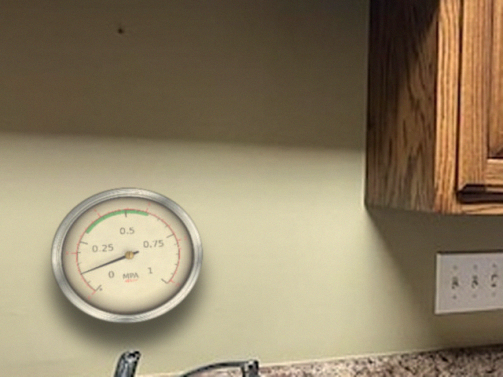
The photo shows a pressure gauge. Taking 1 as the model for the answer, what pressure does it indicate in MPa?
0.1
